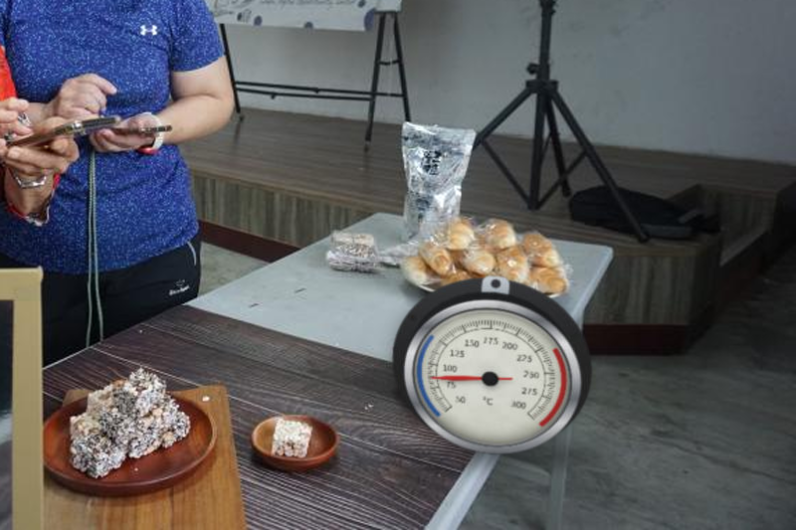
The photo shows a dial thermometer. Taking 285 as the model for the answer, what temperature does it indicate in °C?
87.5
